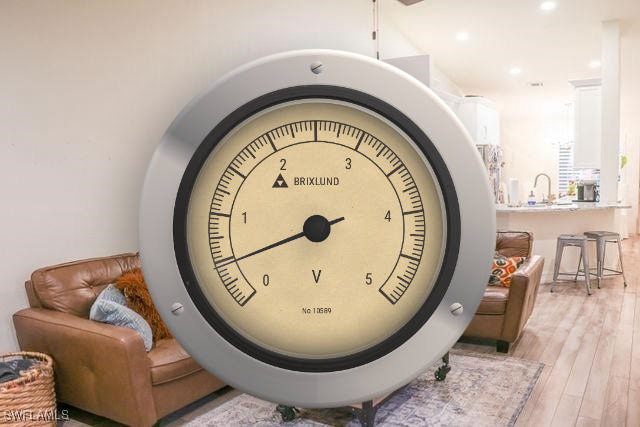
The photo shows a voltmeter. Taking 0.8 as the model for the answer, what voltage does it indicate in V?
0.45
